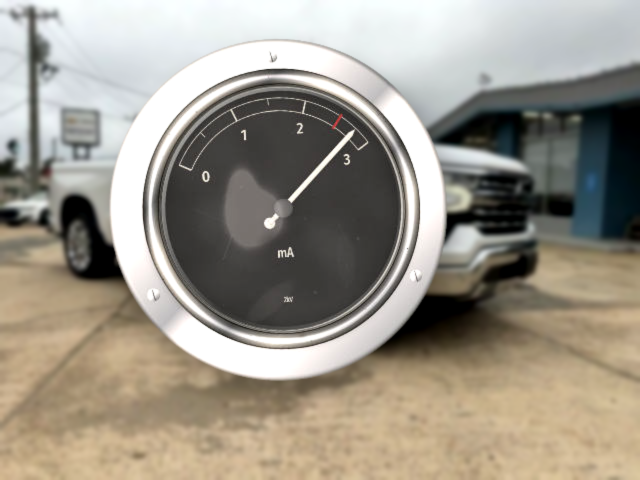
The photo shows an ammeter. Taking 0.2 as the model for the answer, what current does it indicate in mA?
2.75
